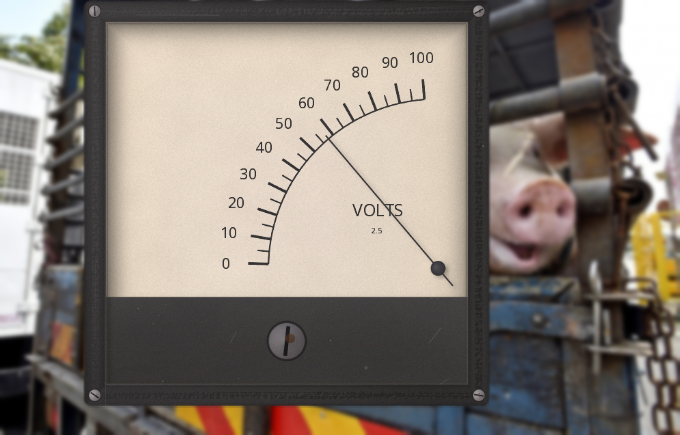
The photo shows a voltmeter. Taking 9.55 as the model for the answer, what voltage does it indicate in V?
57.5
